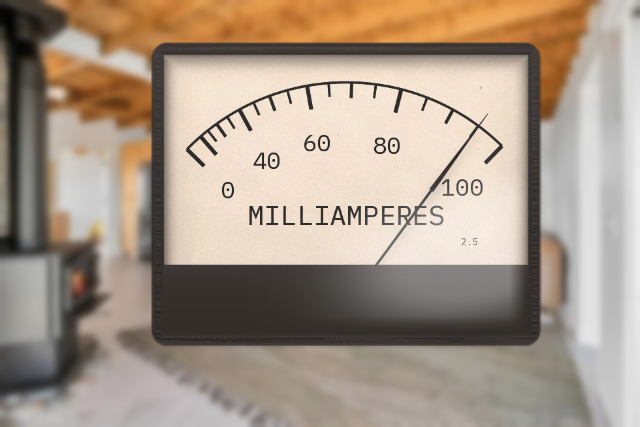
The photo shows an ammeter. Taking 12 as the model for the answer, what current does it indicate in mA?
95
